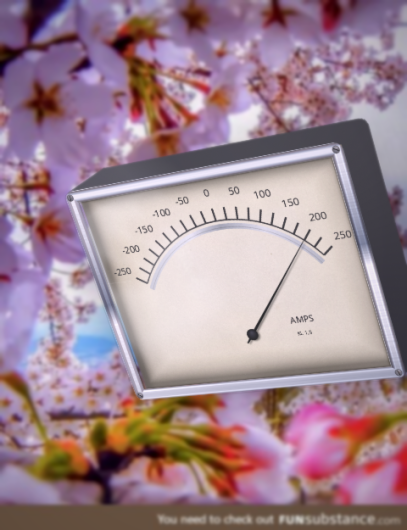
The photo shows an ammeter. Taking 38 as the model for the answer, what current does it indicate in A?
200
